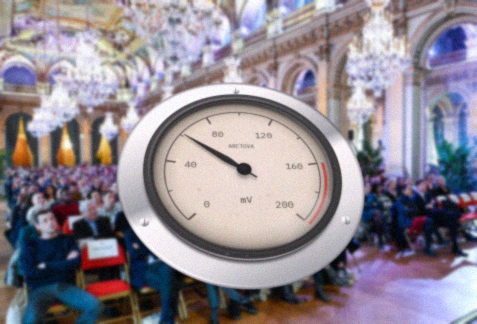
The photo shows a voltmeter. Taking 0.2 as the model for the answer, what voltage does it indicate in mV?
60
